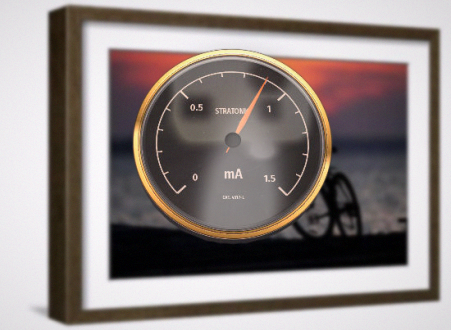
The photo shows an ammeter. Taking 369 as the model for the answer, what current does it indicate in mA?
0.9
